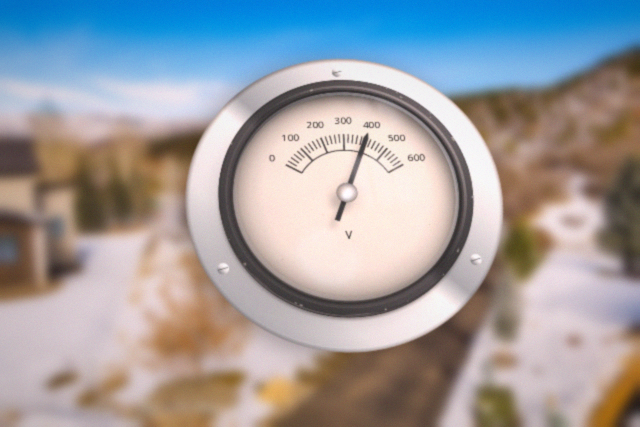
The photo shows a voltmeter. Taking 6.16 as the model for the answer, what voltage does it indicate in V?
400
